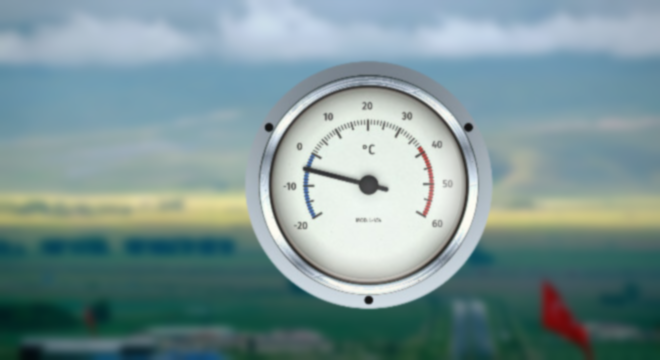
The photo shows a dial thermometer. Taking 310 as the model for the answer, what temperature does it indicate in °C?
-5
